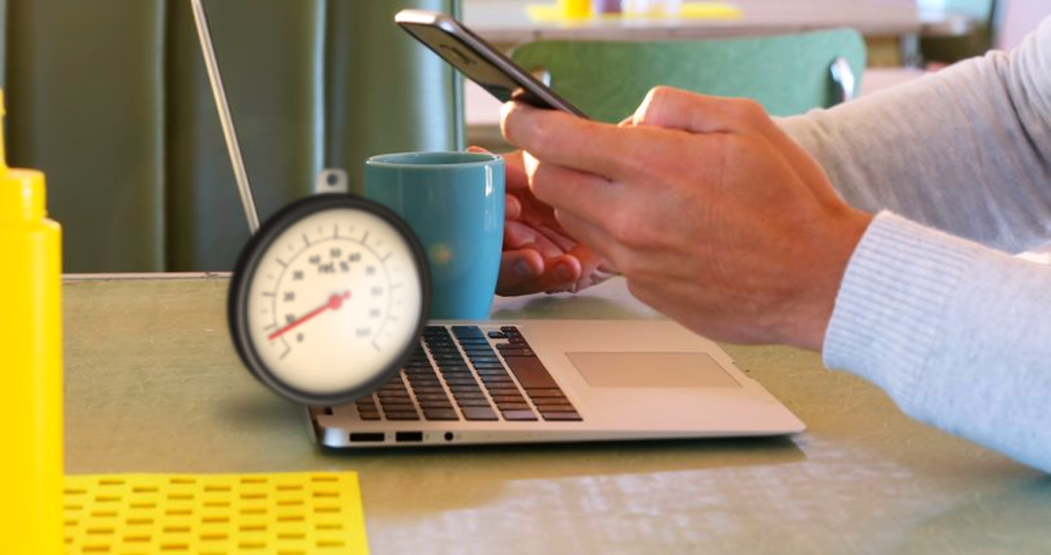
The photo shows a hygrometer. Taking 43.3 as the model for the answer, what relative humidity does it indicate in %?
7.5
